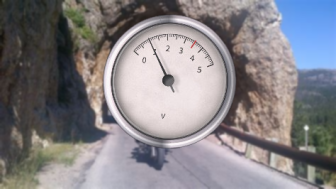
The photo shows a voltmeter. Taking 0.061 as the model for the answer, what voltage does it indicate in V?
1
